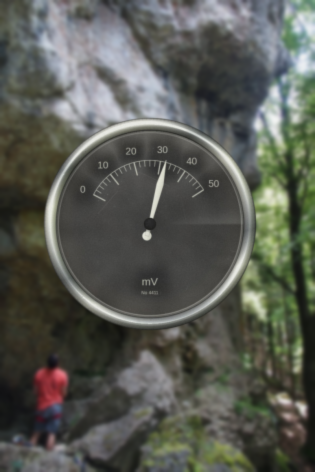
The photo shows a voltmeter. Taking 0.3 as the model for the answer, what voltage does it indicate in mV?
32
